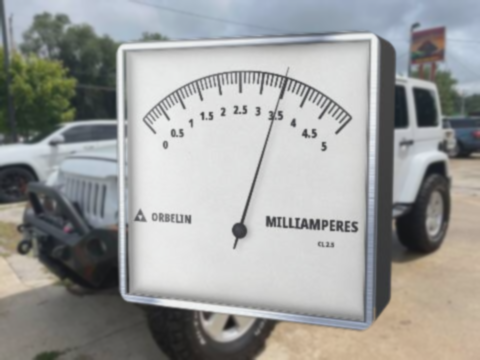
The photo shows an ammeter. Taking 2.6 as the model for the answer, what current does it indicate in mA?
3.5
